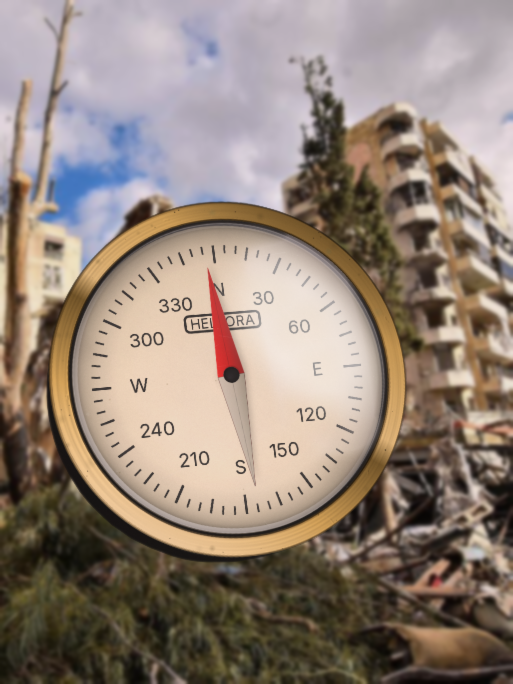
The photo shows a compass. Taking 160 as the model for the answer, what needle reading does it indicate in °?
355
